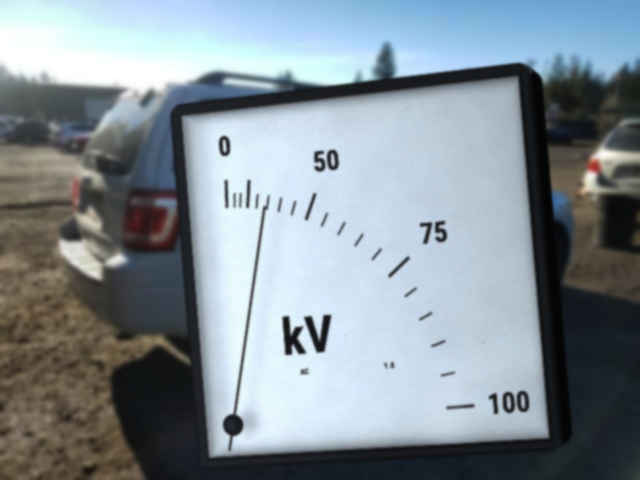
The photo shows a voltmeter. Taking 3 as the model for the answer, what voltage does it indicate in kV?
35
